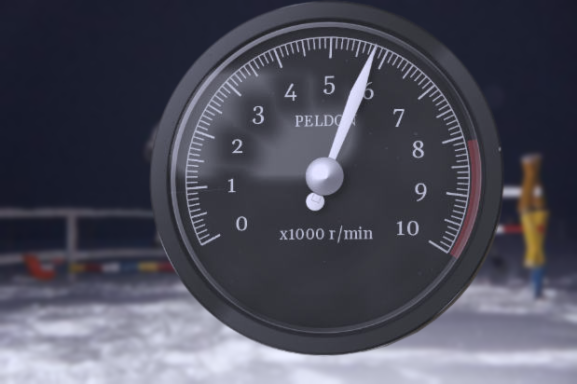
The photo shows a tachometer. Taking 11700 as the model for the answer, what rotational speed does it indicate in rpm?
5800
